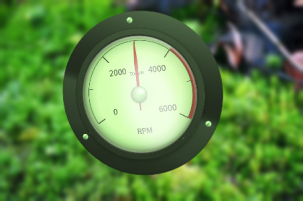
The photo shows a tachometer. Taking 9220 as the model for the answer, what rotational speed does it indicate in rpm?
3000
